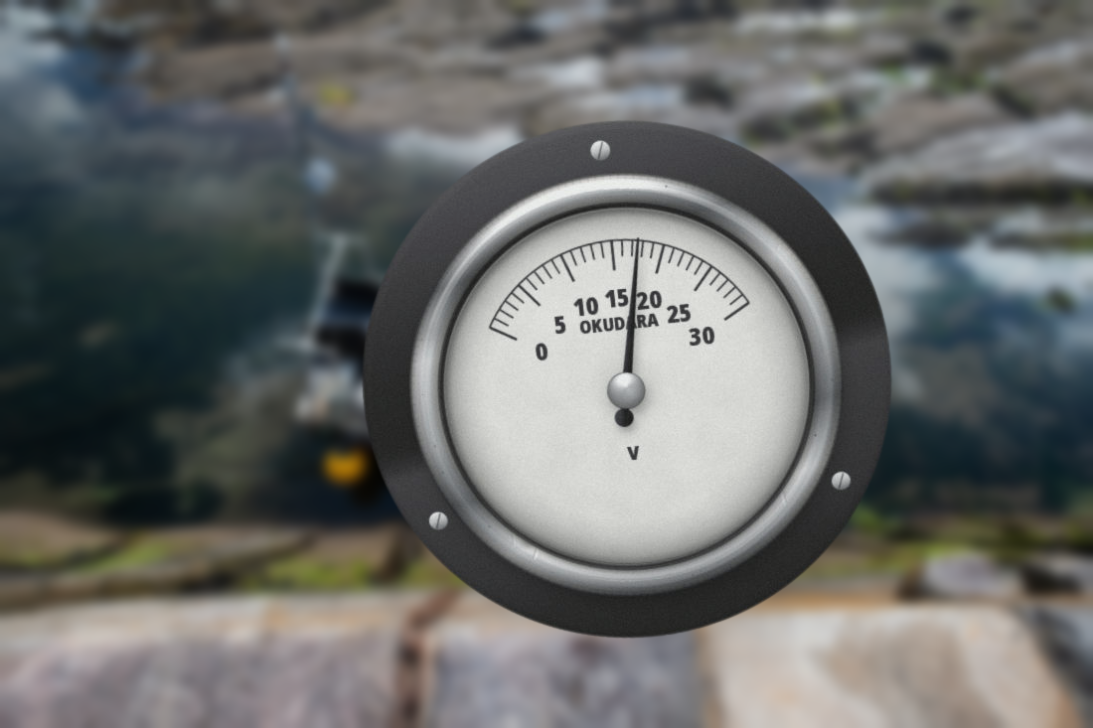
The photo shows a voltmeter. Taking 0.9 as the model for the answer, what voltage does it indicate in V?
17.5
